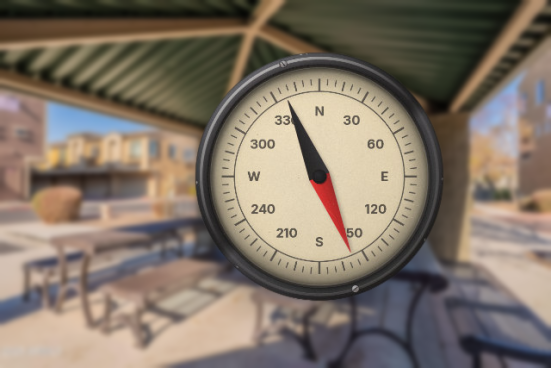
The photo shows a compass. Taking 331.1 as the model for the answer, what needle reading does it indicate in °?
157.5
